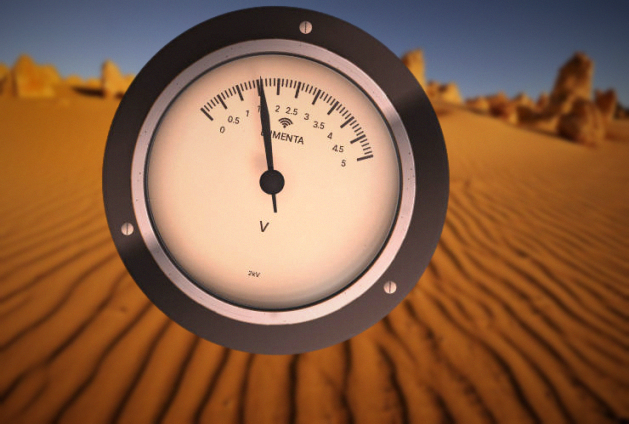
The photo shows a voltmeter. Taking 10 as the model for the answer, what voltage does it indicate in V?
1.6
